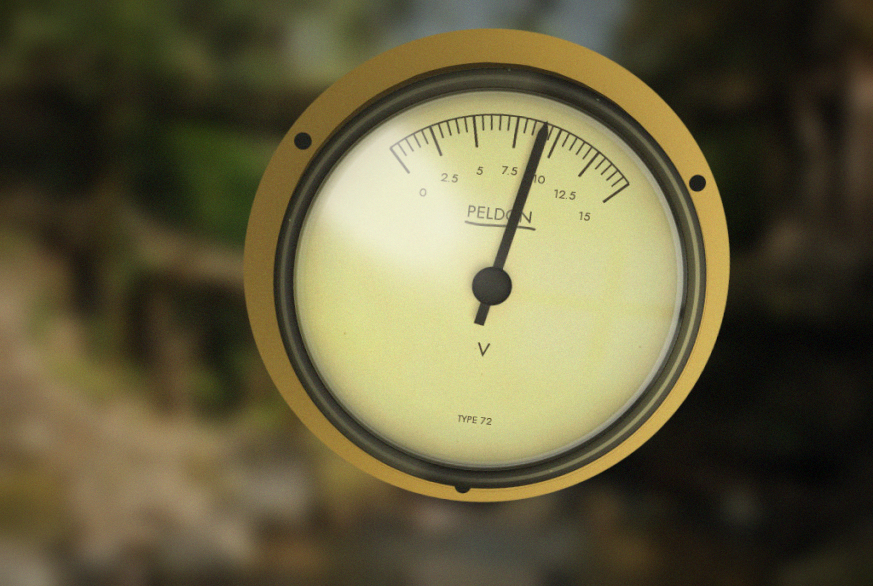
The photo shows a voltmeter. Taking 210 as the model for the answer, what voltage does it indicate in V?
9
